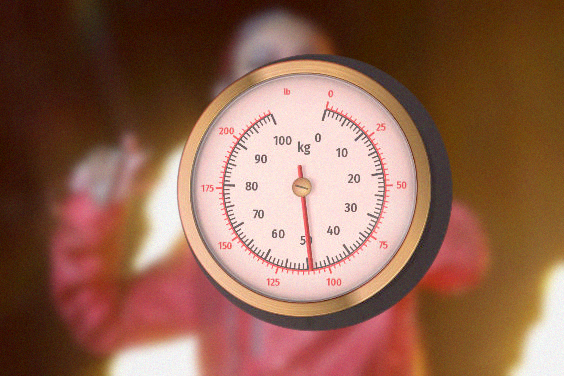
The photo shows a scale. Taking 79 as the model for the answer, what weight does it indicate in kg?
49
